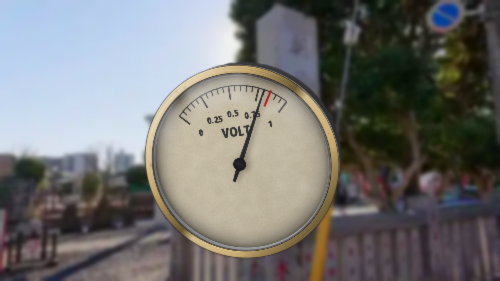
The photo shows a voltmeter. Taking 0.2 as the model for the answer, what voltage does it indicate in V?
0.8
